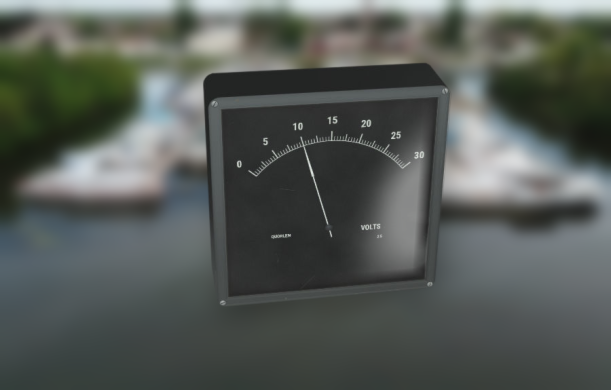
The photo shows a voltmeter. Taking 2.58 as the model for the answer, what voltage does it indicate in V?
10
